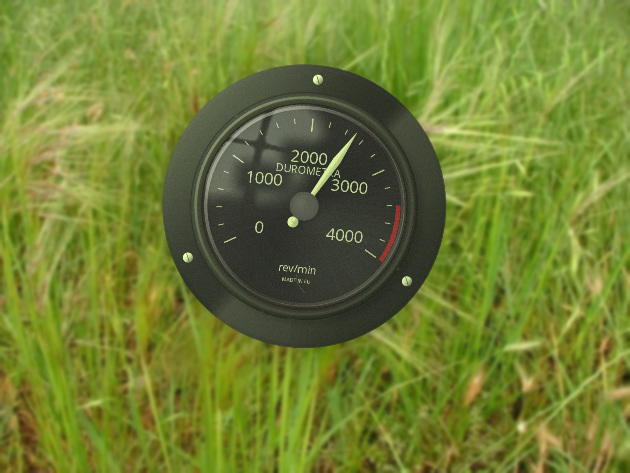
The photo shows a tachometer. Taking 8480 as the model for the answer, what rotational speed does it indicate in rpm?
2500
